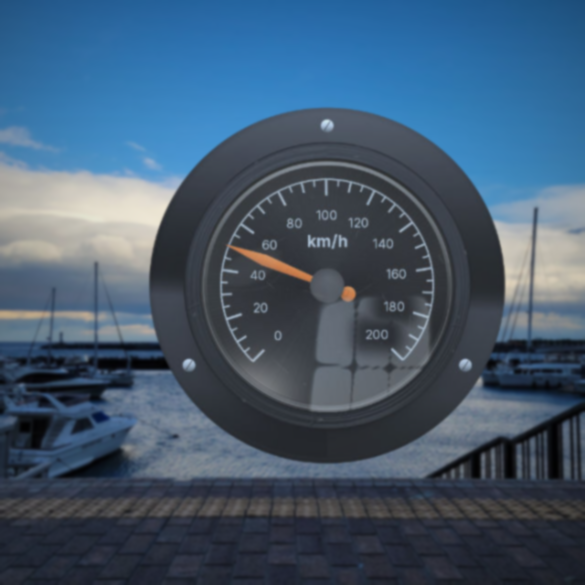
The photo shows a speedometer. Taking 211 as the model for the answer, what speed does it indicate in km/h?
50
